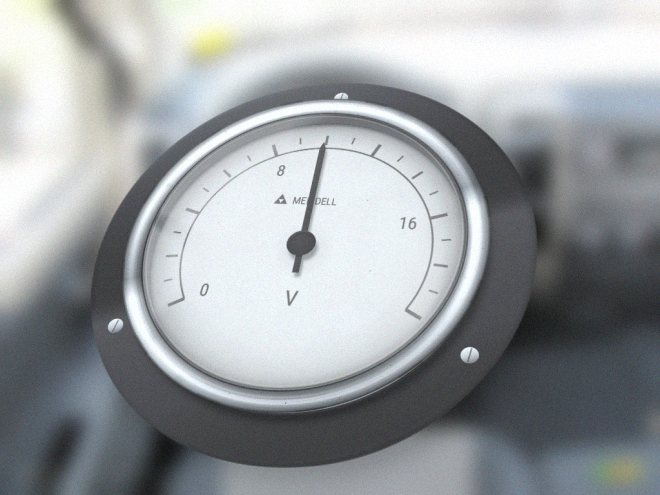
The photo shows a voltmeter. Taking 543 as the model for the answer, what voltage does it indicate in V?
10
